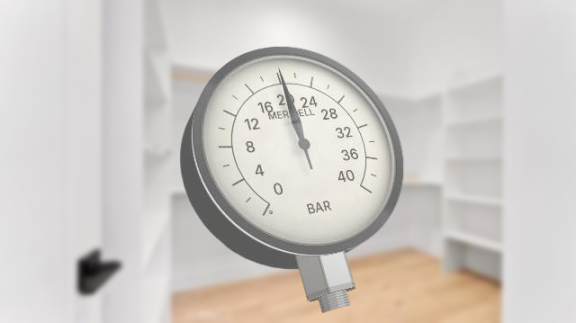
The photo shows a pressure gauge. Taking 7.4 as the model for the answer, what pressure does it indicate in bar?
20
